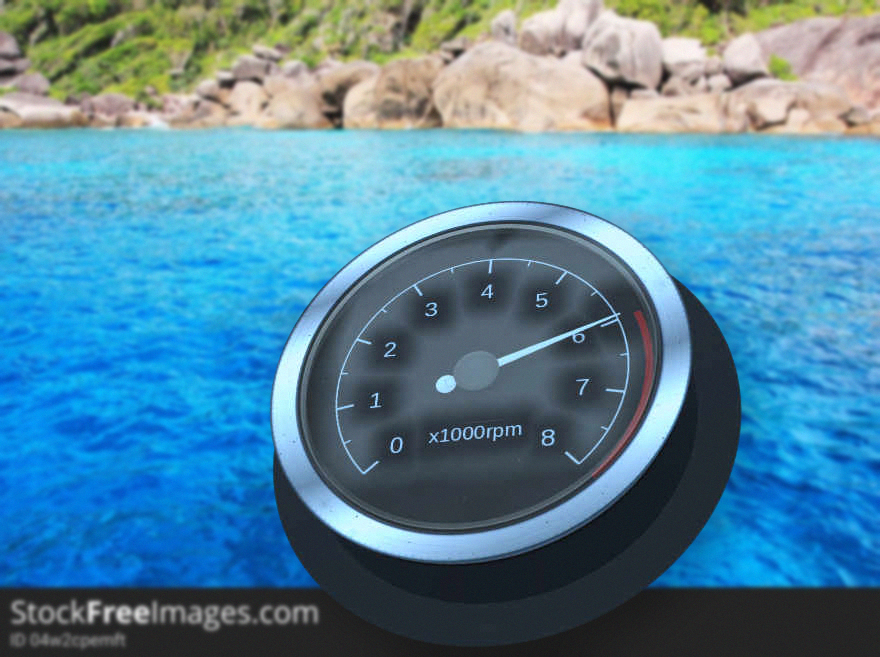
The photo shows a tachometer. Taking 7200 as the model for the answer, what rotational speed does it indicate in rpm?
6000
